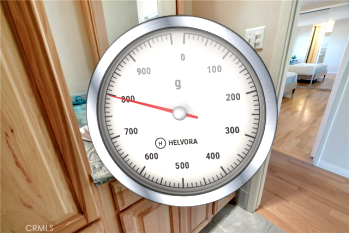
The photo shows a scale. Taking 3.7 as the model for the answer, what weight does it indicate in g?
800
